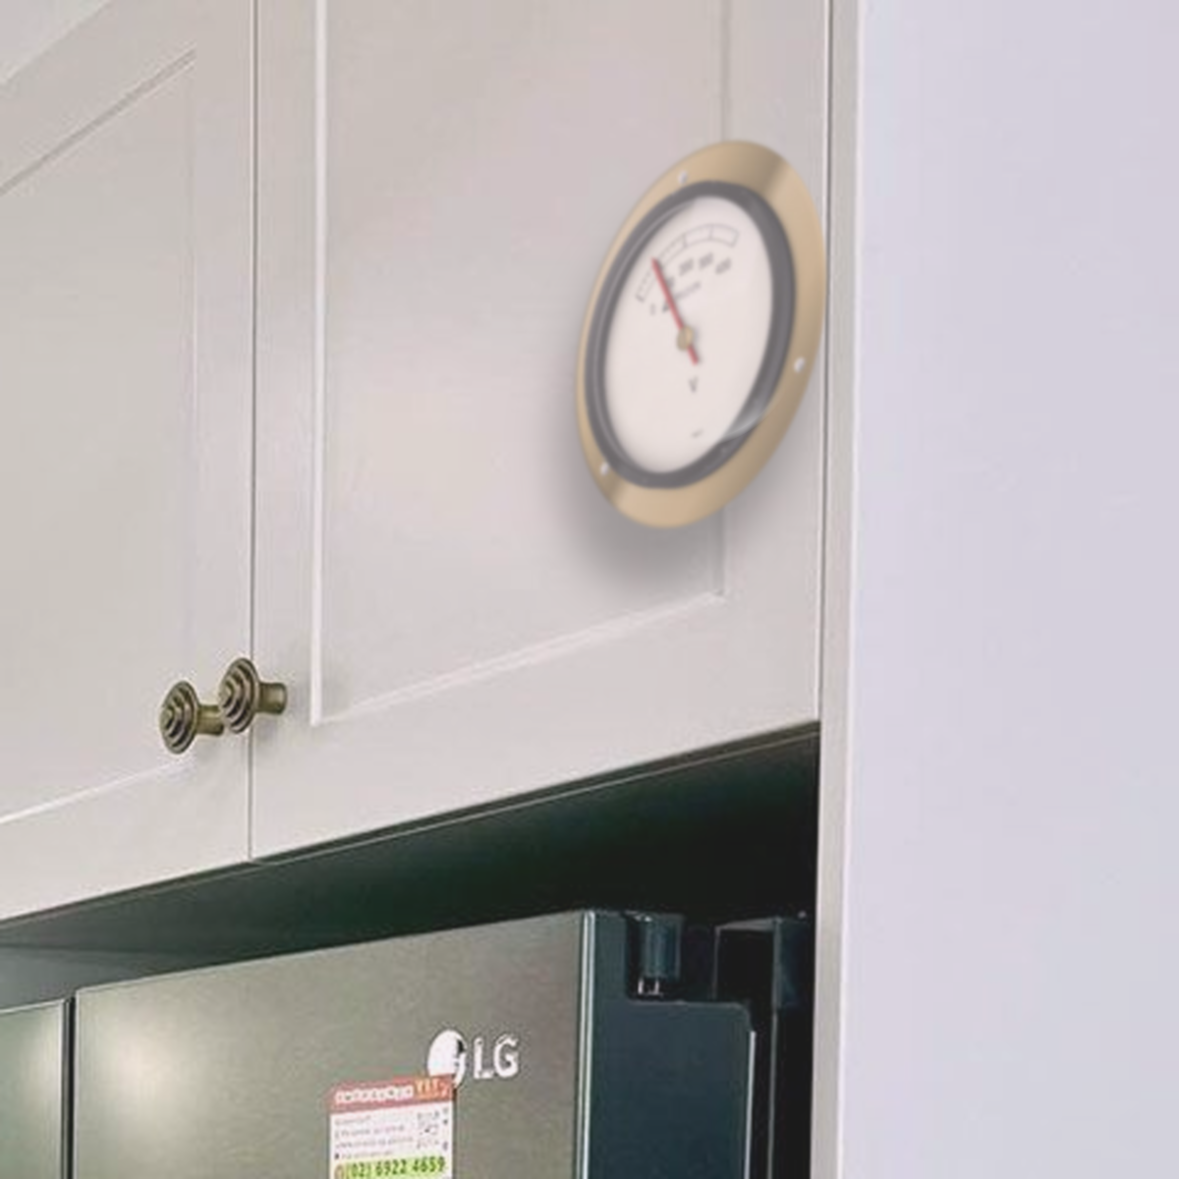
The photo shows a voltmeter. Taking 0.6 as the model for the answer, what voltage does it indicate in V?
100
